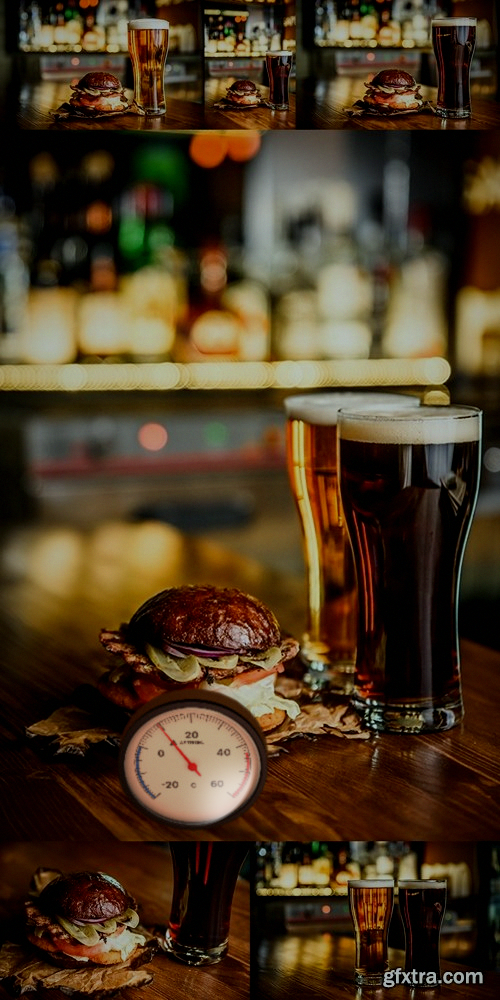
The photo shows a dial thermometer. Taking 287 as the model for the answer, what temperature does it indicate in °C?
10
